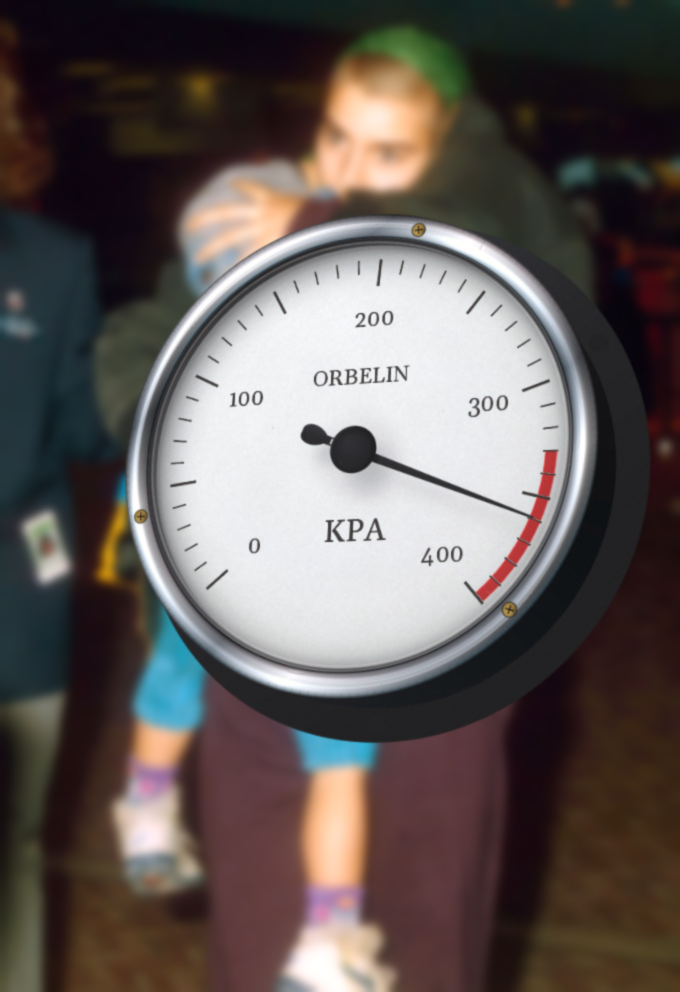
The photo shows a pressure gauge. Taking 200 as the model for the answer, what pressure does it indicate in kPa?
360
